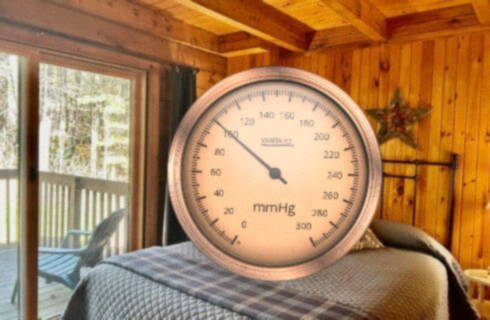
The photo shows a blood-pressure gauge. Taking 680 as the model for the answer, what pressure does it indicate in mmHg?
100
